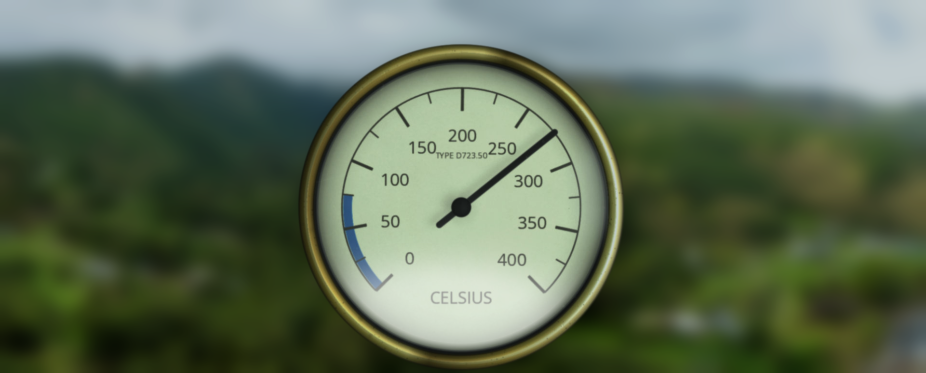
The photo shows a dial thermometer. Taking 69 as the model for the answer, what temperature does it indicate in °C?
275
